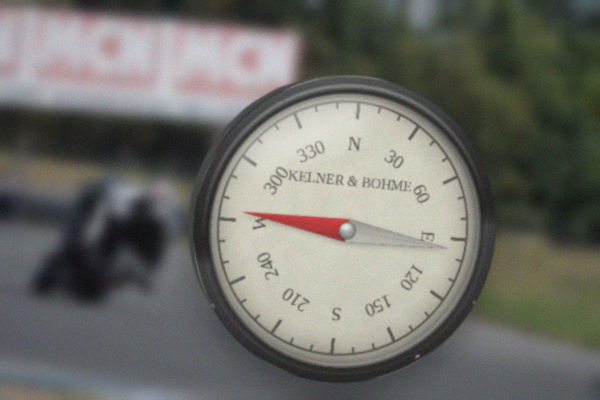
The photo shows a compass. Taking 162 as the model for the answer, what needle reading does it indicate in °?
275
